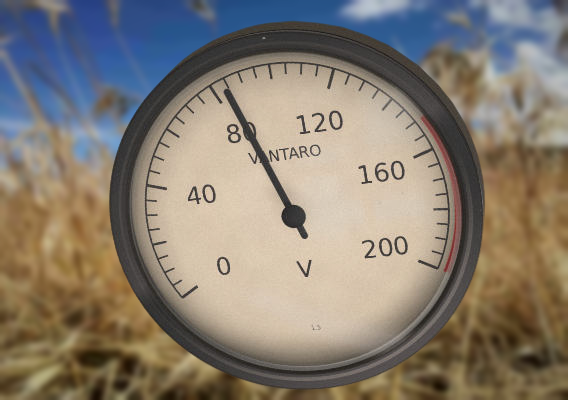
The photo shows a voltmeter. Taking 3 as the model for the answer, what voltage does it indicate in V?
85
